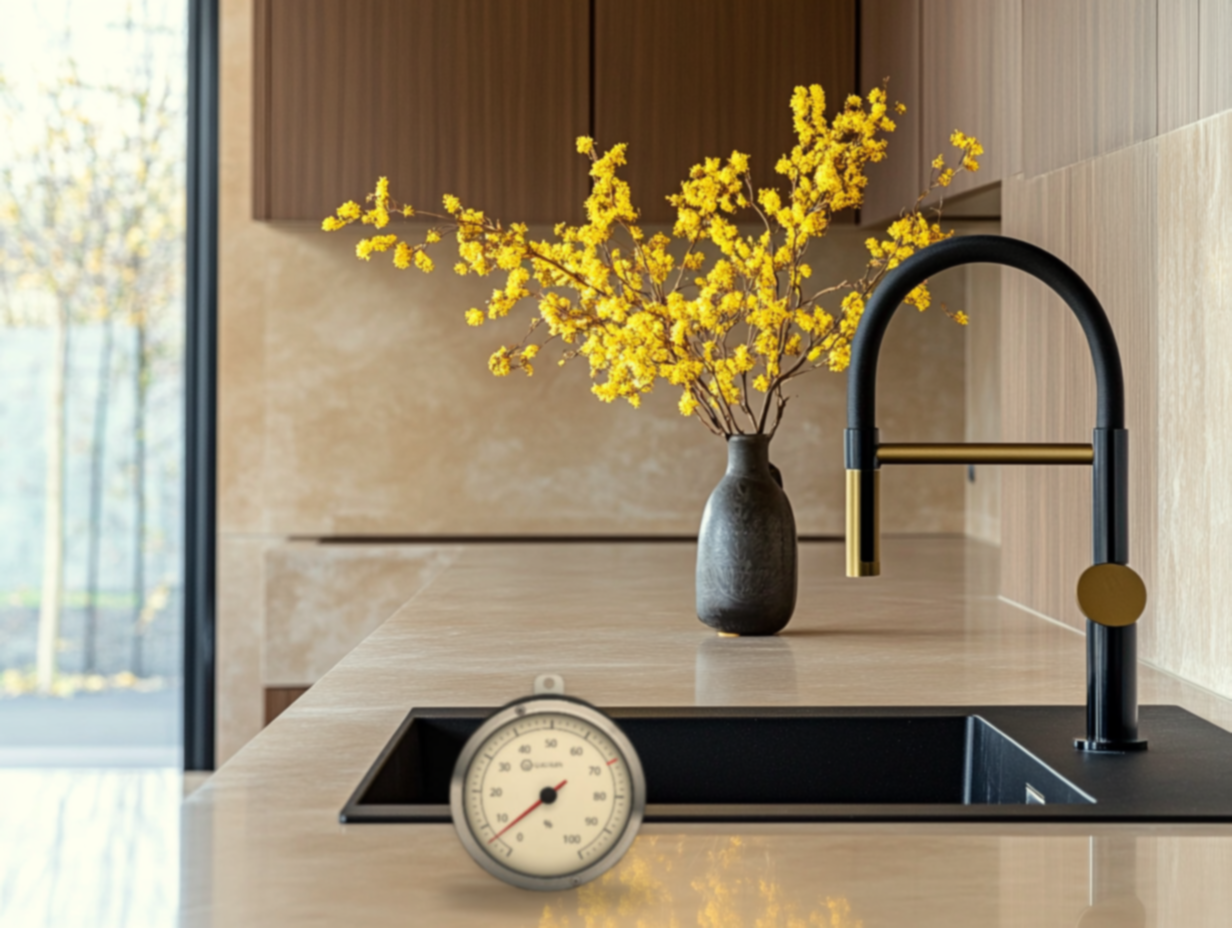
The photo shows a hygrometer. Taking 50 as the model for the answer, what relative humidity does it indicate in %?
6
